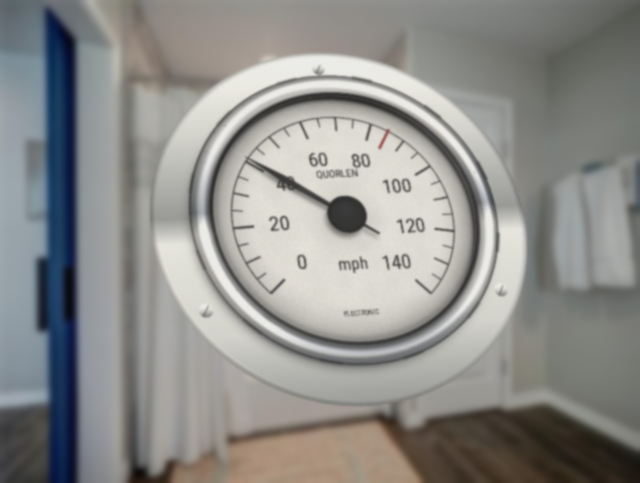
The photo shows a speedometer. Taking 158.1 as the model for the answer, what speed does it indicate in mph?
40
